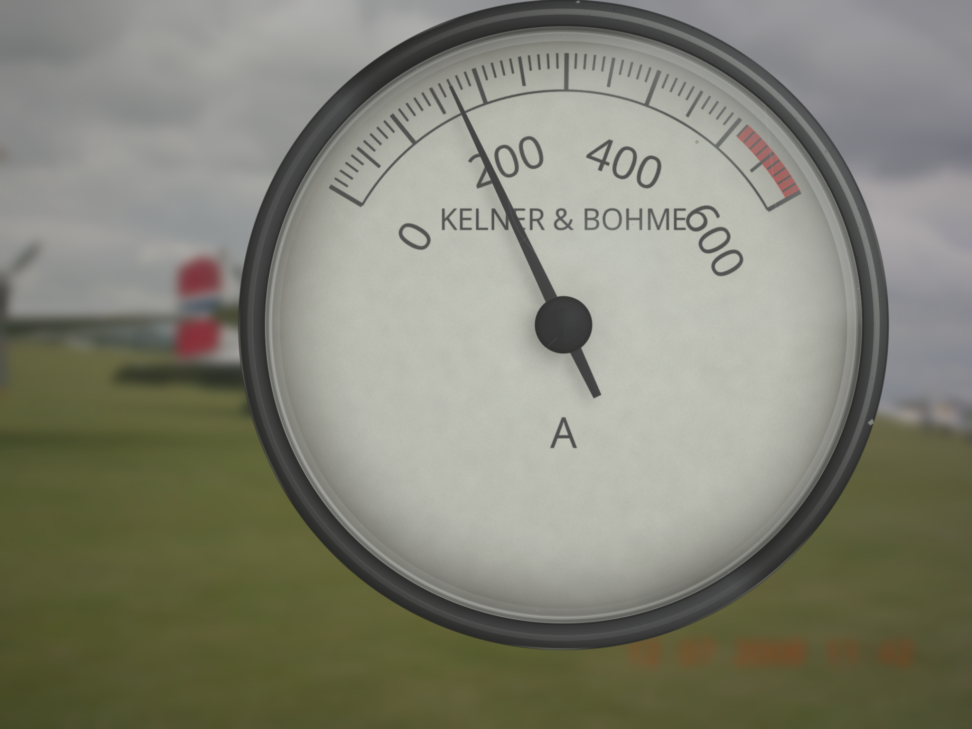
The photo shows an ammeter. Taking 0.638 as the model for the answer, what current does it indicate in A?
170
